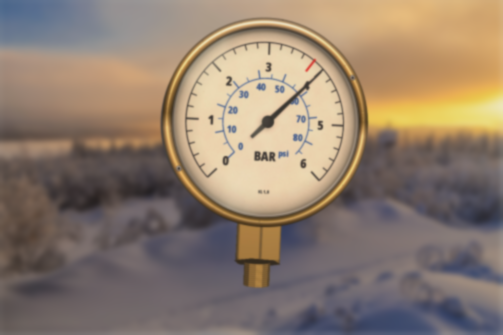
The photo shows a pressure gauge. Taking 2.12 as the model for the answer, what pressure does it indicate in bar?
4
